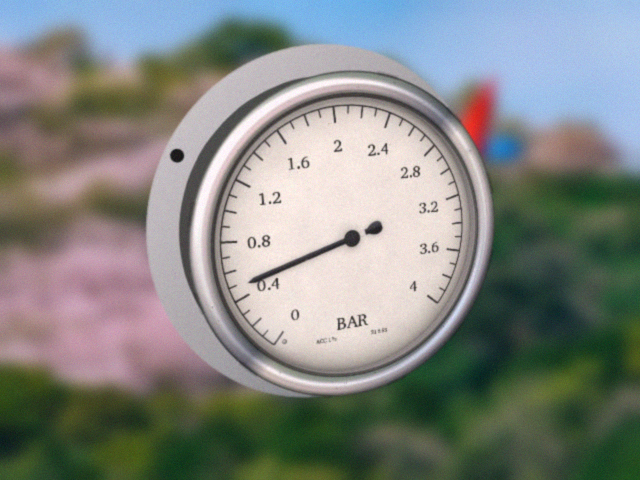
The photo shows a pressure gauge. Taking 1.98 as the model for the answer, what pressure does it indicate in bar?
0.5
